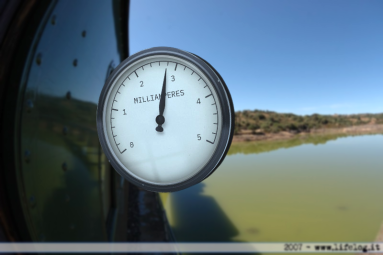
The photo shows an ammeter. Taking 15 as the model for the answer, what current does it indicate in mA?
2.8
